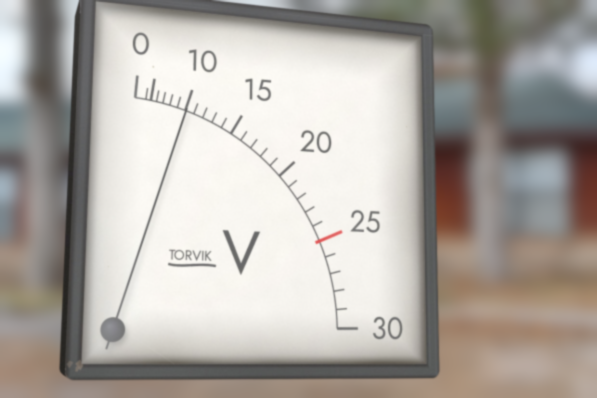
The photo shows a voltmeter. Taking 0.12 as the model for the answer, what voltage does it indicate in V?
10
